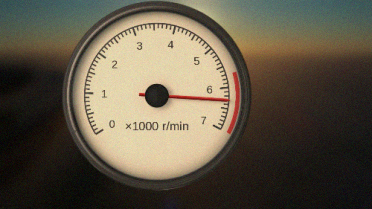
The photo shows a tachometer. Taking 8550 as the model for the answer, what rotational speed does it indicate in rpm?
6300
